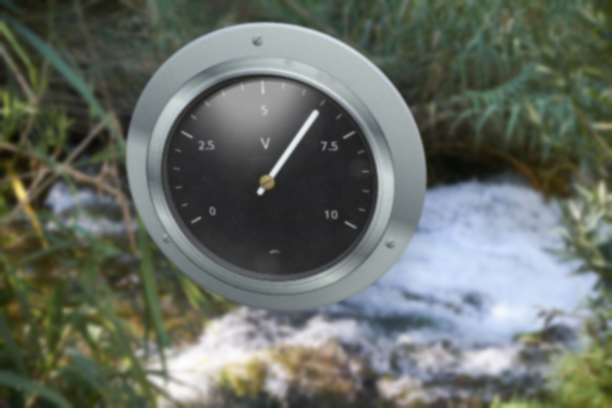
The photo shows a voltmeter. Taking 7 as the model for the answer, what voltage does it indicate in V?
6.5
